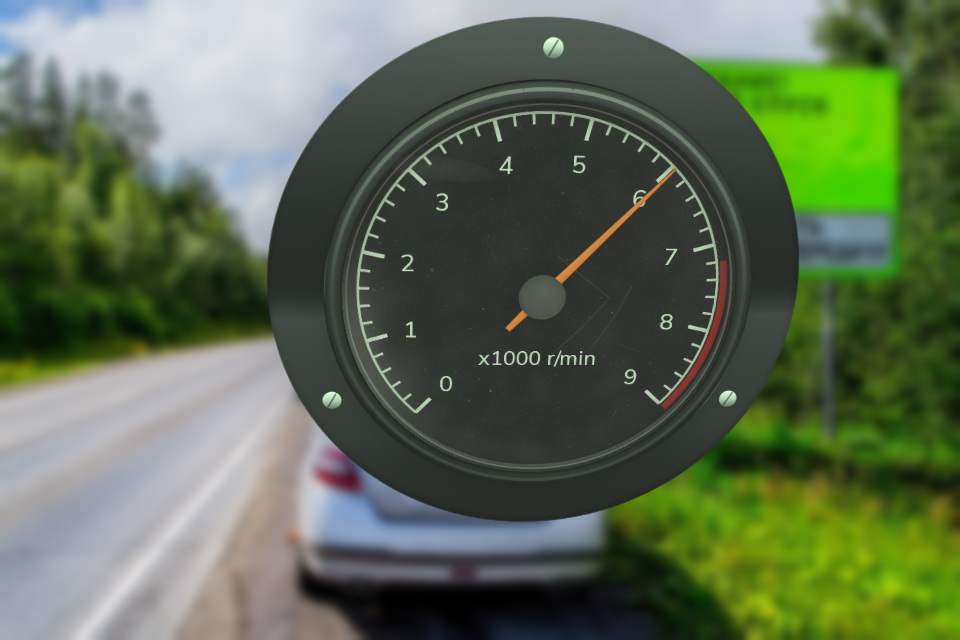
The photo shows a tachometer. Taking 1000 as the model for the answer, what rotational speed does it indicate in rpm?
6000
